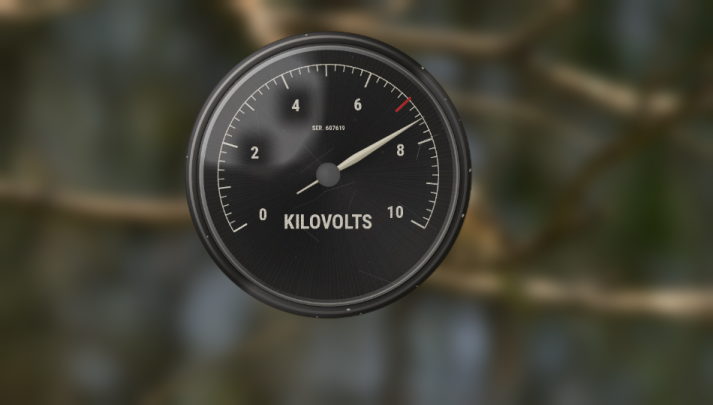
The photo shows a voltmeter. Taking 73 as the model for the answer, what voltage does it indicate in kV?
7.5
